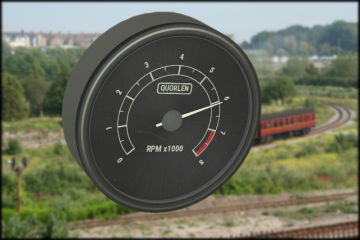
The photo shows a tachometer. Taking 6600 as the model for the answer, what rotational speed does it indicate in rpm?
6000
